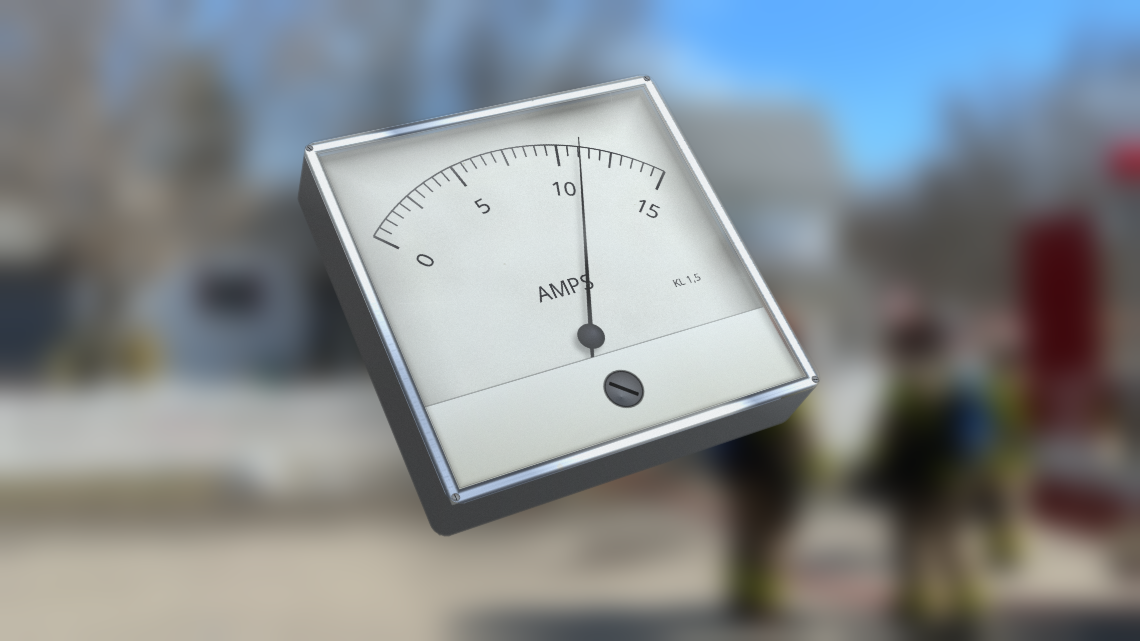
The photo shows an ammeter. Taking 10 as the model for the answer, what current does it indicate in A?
11
